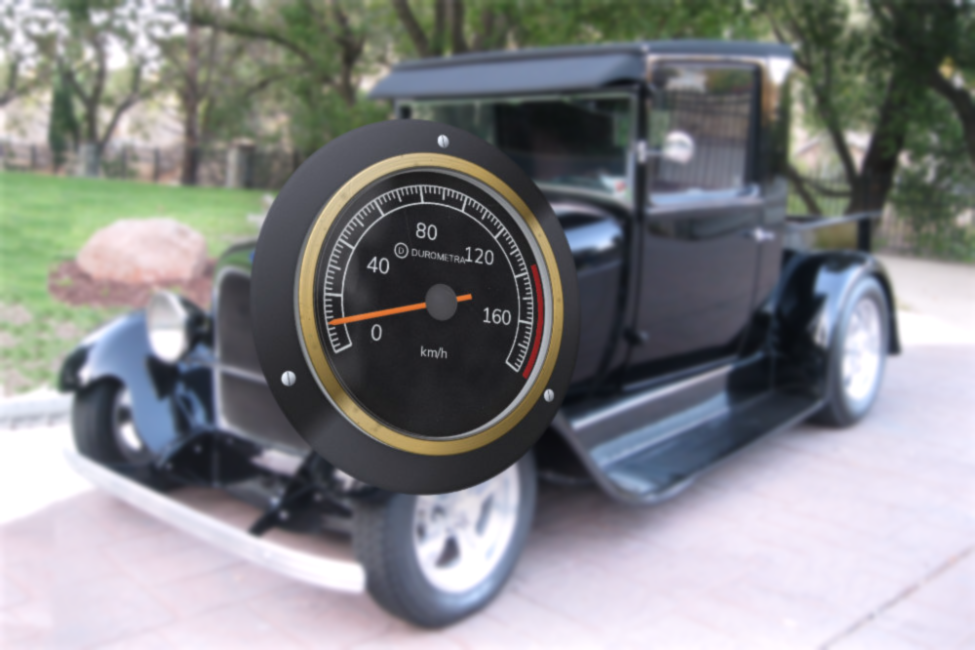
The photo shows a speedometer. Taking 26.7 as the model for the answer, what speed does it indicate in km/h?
10
